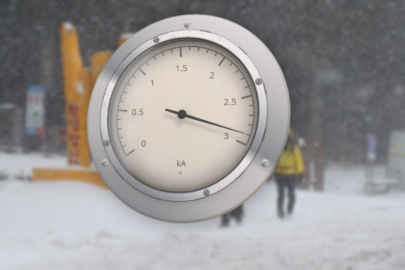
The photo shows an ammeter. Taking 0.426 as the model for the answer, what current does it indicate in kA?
2.9
